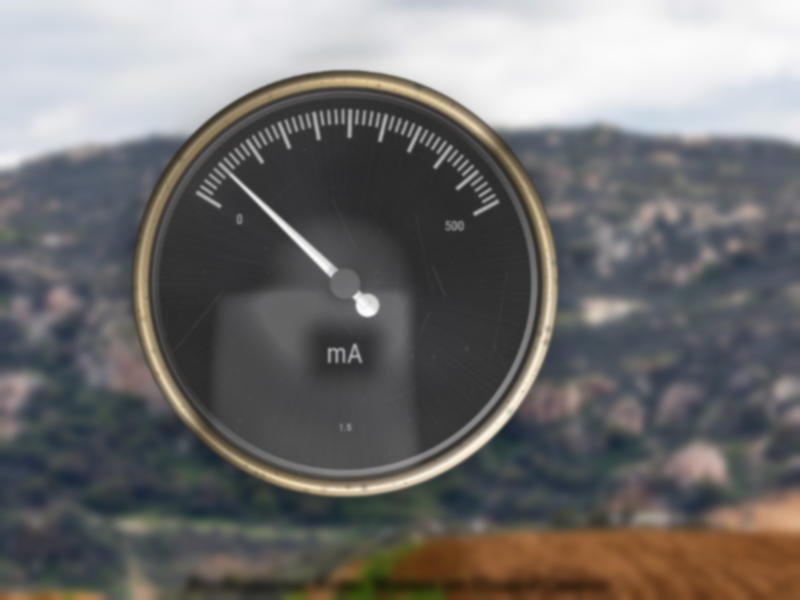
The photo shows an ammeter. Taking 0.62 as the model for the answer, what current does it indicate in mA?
50
